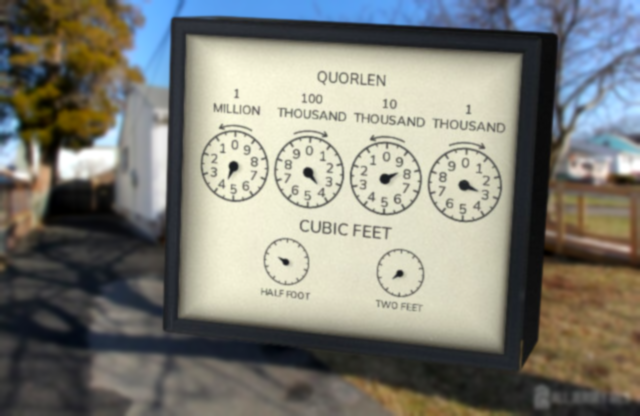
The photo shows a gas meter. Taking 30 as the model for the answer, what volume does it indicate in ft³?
438300
